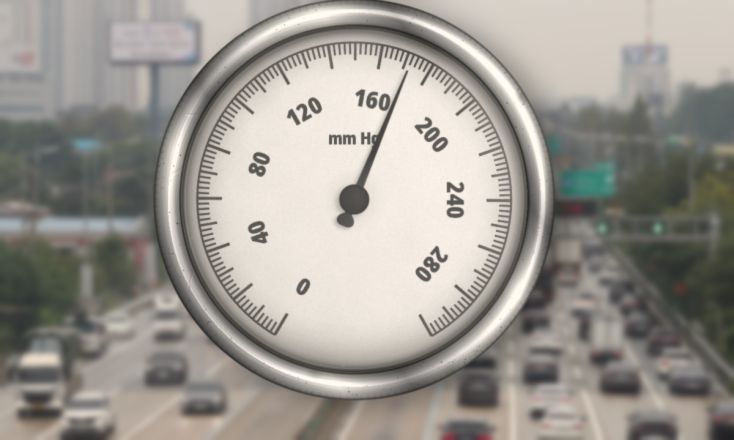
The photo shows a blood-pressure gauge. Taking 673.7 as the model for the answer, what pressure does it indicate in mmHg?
172
